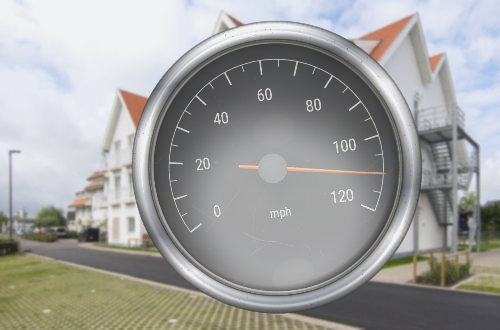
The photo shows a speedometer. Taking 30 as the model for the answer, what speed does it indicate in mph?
110
